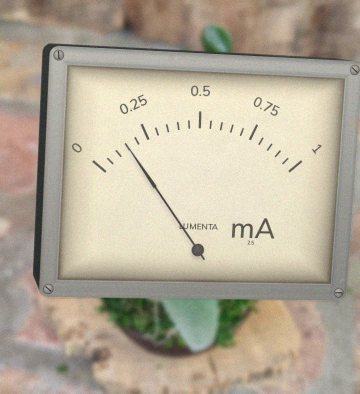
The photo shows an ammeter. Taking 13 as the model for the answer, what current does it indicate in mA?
0.15
